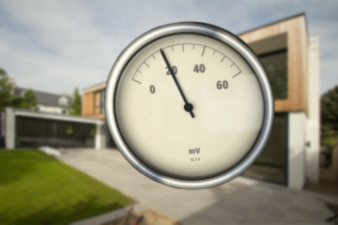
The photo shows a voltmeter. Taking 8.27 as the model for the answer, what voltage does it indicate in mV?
20
